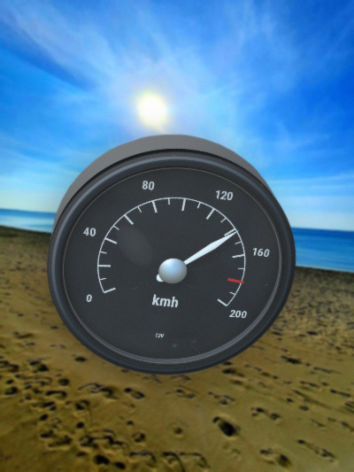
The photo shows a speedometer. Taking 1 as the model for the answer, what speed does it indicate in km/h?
140
